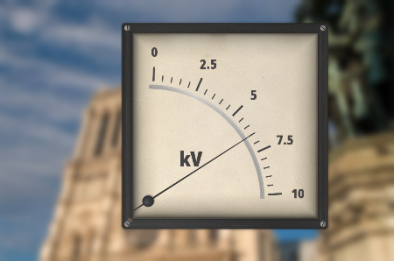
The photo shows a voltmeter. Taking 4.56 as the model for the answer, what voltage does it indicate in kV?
6.5
